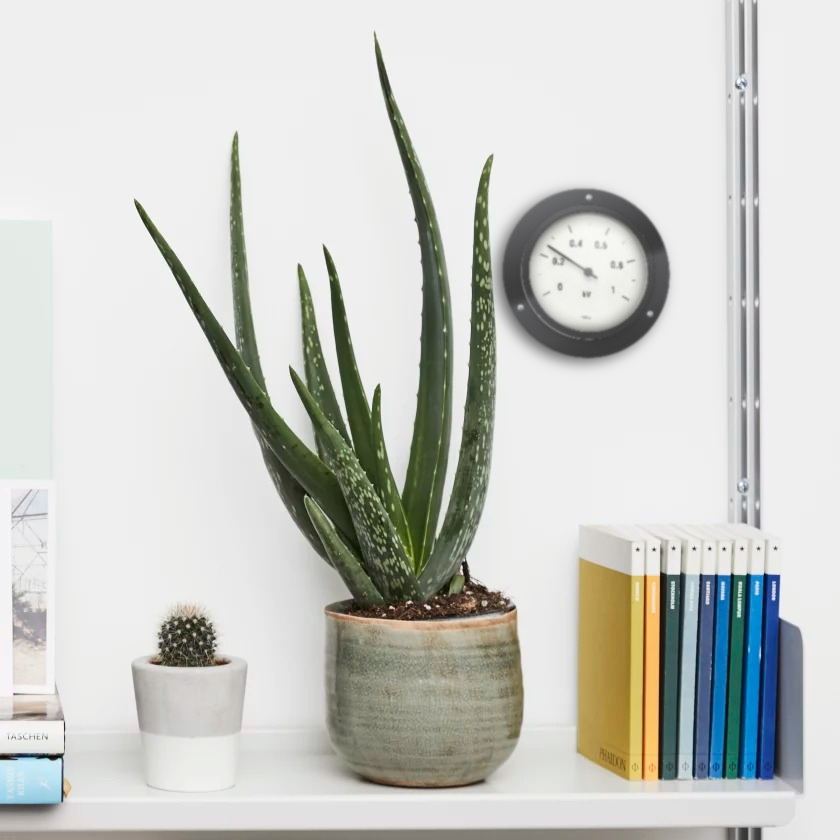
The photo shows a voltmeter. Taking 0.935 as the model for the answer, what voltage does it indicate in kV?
0.25
